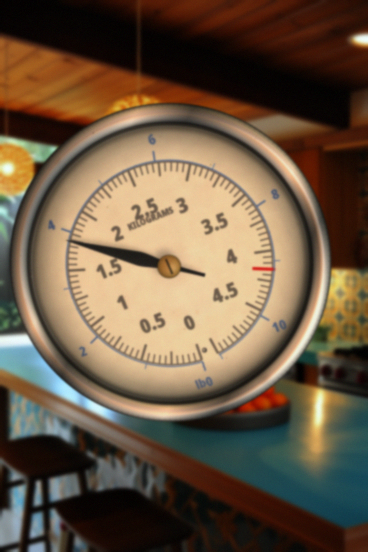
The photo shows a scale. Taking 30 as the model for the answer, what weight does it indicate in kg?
1.75
